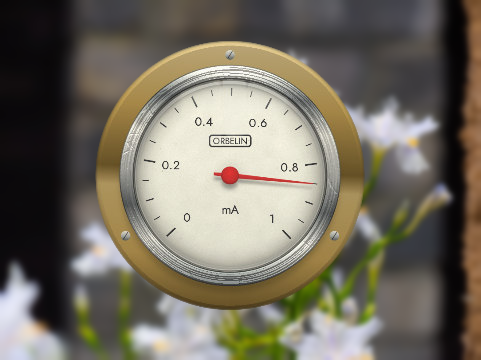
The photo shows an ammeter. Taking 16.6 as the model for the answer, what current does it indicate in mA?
0.85
